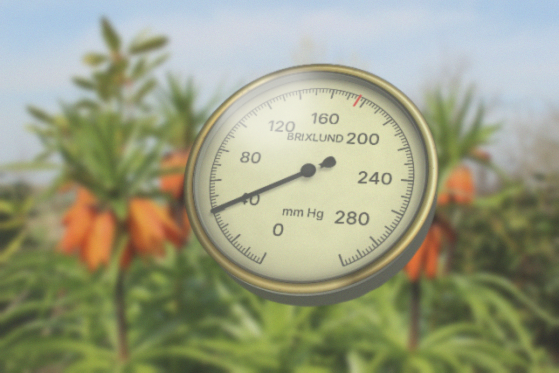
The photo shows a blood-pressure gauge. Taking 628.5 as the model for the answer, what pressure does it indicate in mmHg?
40
